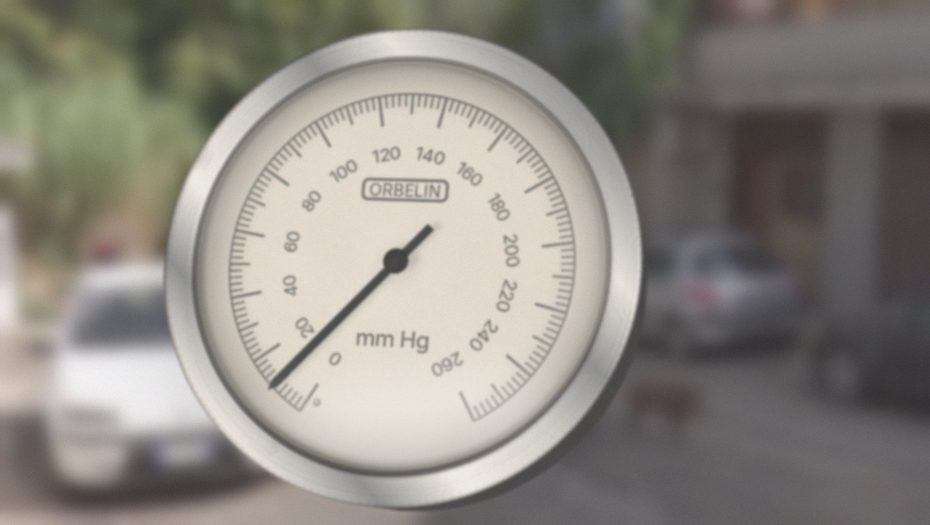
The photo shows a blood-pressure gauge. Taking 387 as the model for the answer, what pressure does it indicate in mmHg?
10
